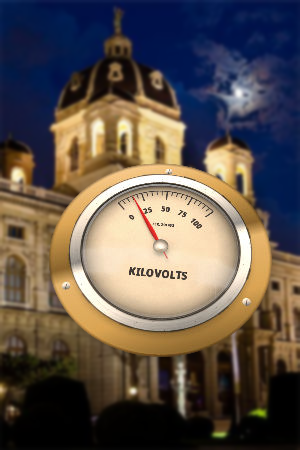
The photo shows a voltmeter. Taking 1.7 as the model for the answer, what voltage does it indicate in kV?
15
